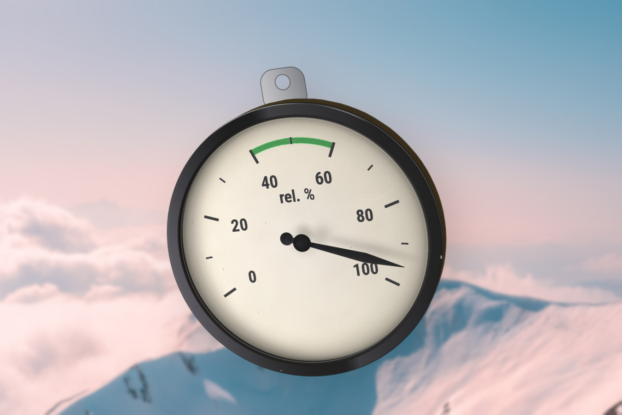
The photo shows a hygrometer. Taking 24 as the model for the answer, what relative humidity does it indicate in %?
95
